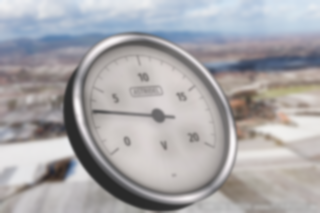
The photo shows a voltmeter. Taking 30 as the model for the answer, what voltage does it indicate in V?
3
